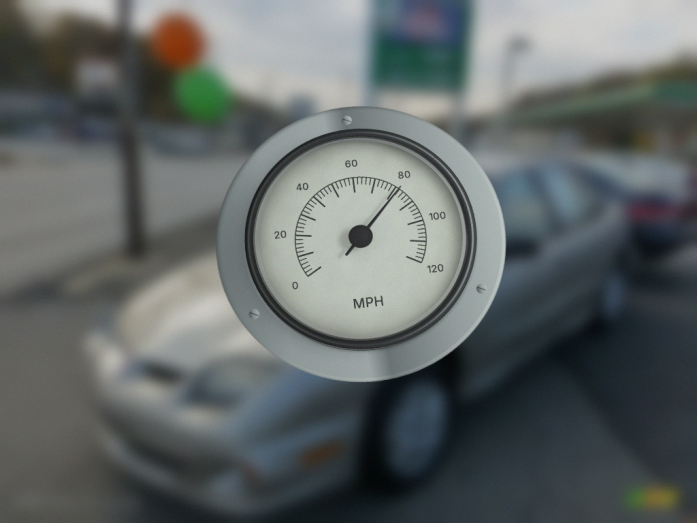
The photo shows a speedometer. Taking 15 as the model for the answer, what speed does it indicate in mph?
82
